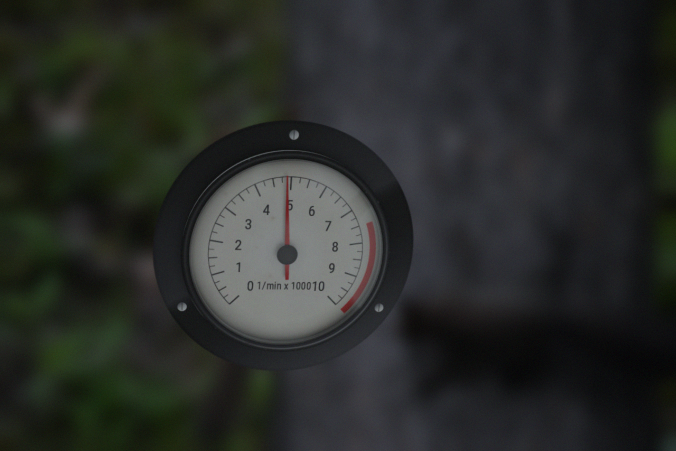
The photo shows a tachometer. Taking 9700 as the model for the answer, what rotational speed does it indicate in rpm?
4875
